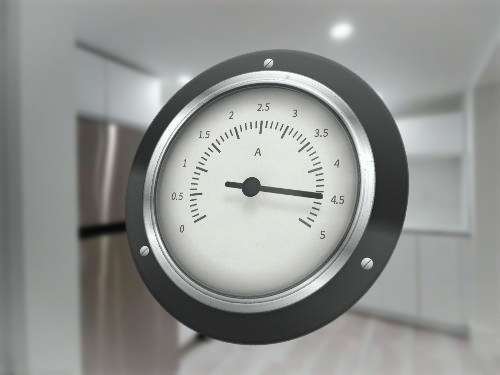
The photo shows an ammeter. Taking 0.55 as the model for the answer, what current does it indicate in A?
4.5
